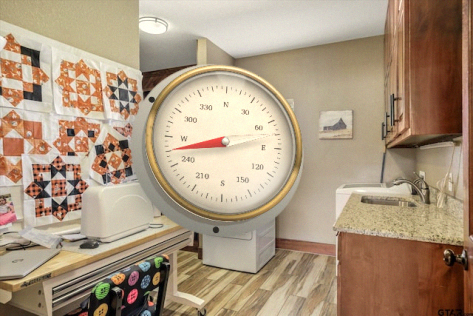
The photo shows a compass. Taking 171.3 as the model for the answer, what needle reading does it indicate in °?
255
